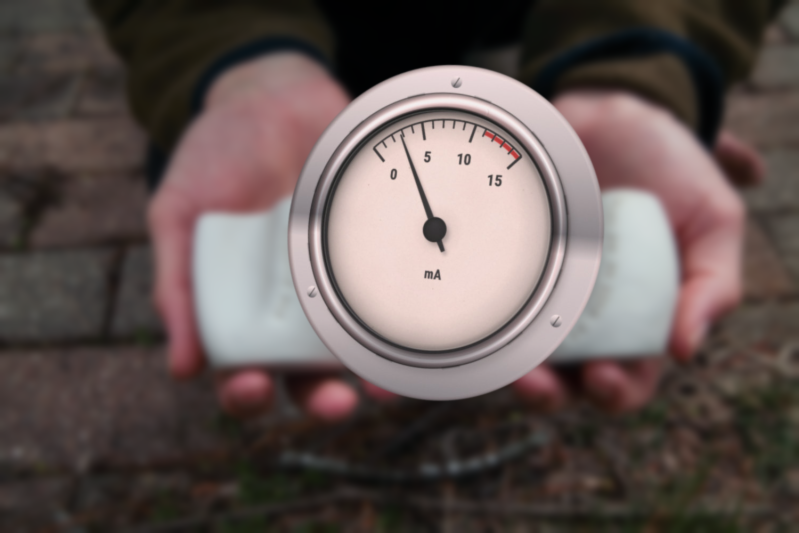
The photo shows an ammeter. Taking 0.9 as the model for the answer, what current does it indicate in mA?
3
